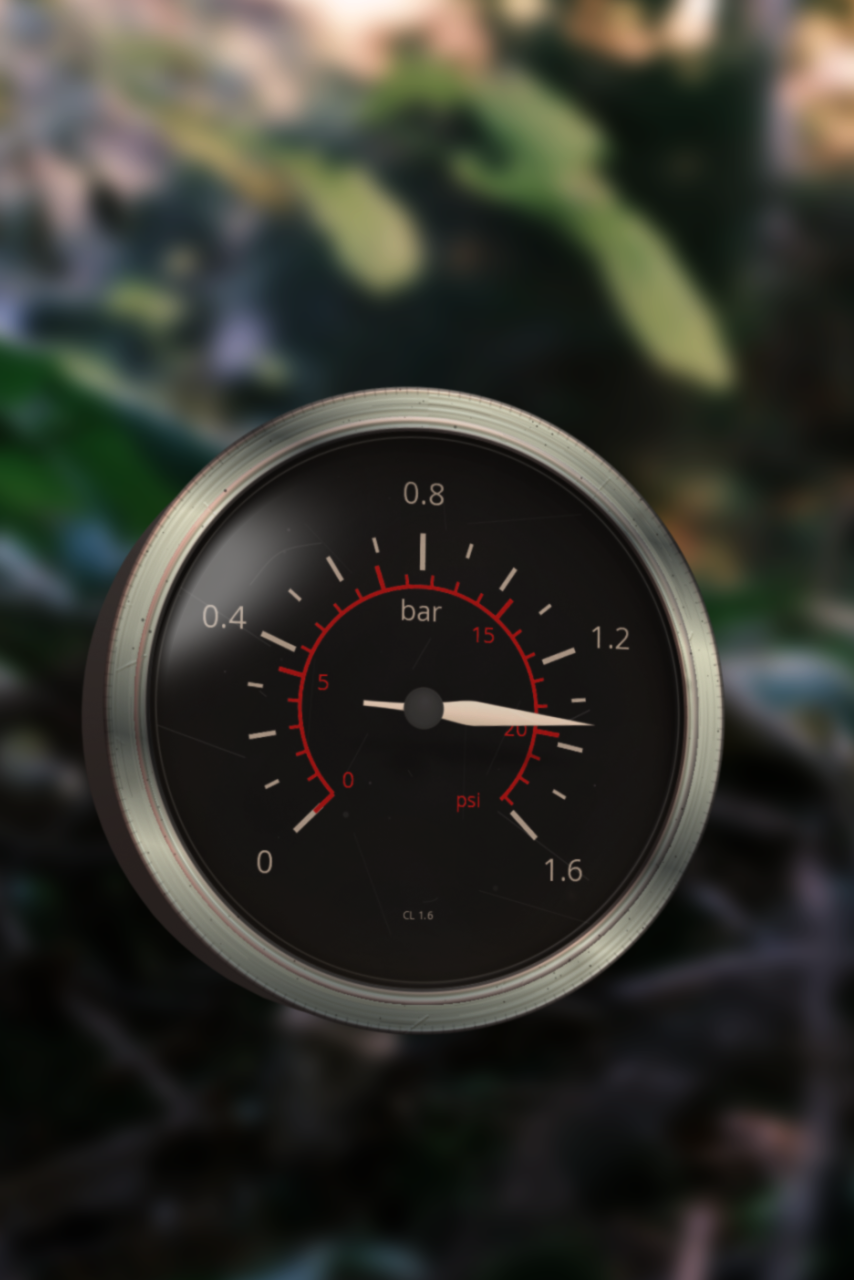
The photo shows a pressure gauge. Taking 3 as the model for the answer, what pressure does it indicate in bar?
1.35
